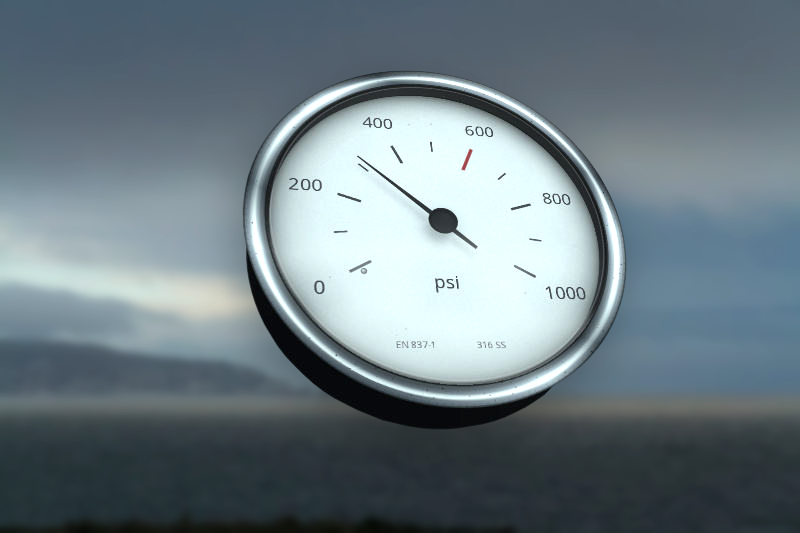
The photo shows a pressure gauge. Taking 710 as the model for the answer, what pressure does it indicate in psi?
300
